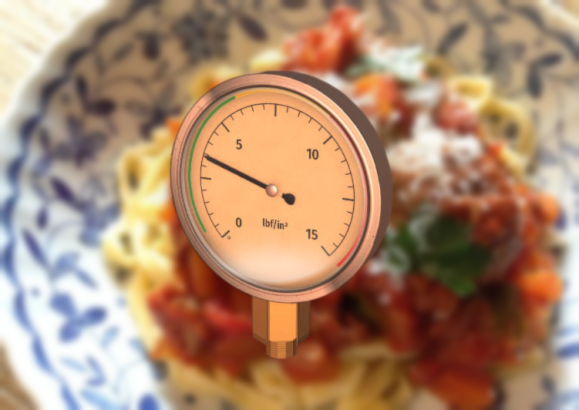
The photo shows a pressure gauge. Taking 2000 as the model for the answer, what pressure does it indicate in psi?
3.5
